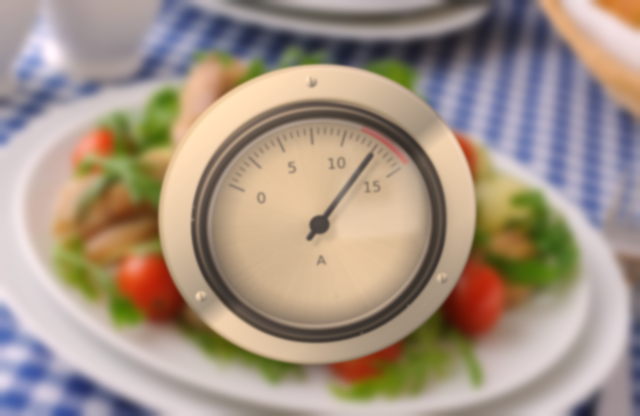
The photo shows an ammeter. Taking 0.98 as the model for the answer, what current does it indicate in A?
12.5
